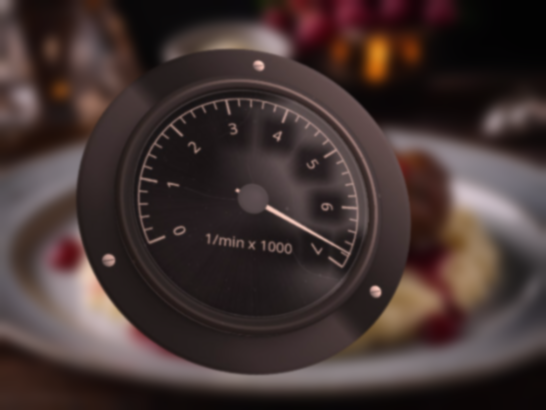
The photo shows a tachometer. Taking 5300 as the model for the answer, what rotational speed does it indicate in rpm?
6800
